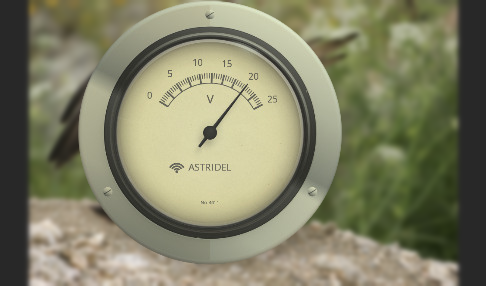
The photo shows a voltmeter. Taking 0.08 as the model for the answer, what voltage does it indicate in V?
20
